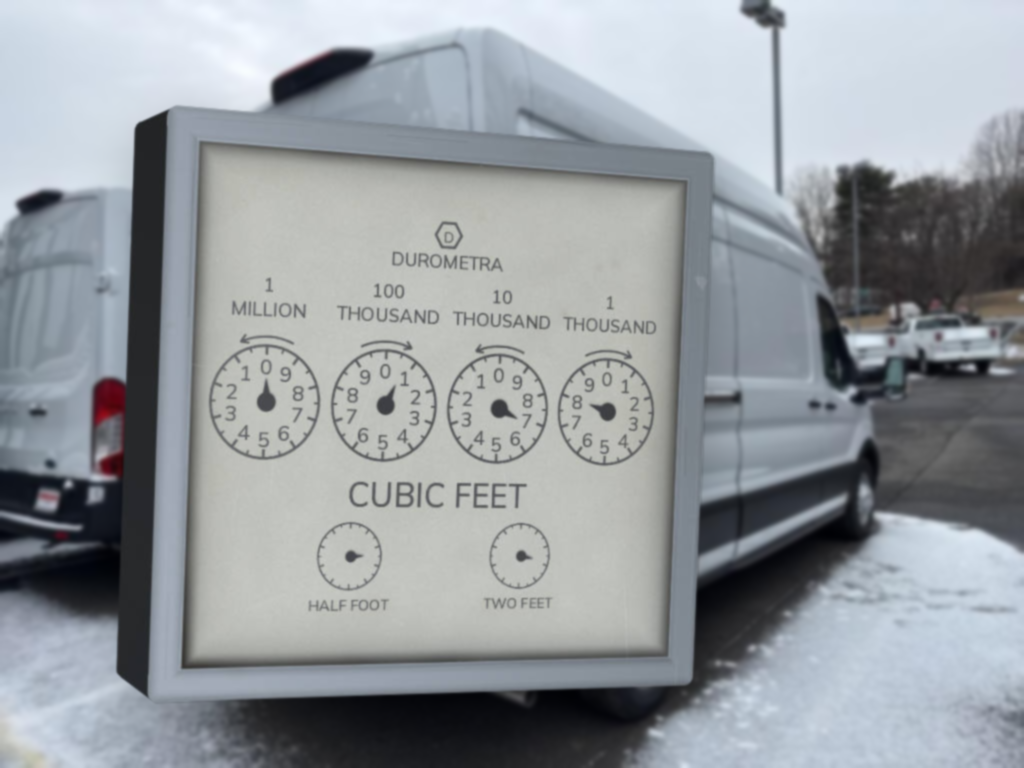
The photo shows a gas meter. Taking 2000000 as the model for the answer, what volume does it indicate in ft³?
6800
